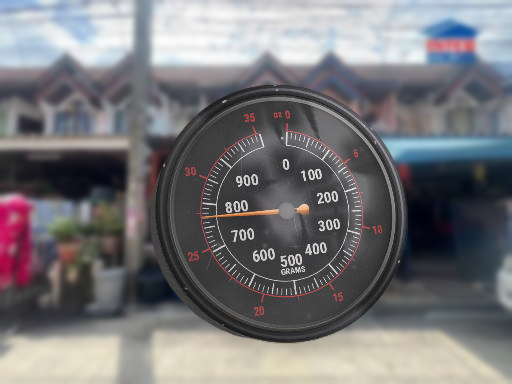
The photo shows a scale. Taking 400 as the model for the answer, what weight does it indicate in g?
770
